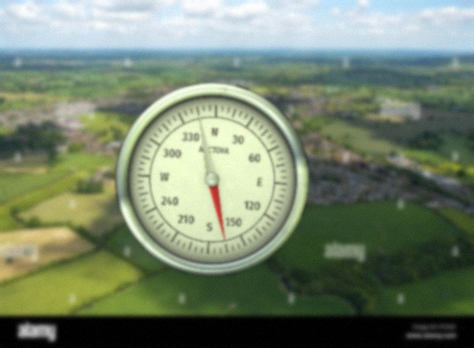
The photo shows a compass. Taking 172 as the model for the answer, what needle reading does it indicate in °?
165
